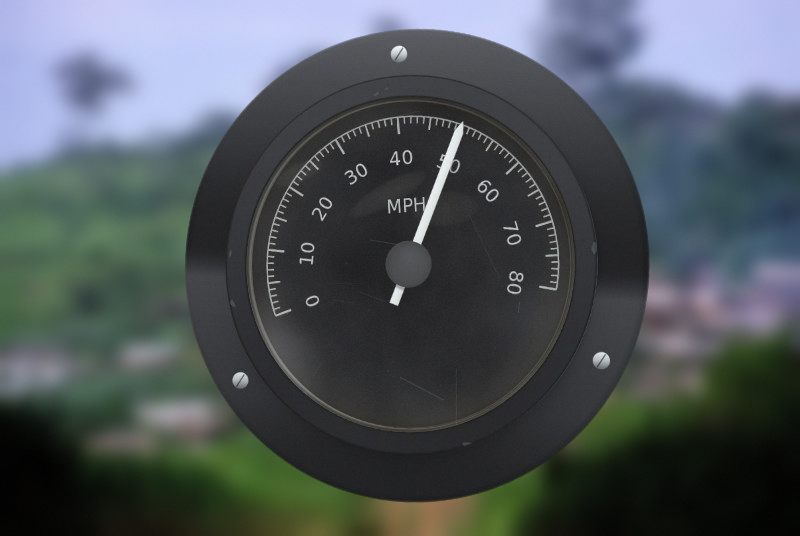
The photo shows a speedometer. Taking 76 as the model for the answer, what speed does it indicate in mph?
50
